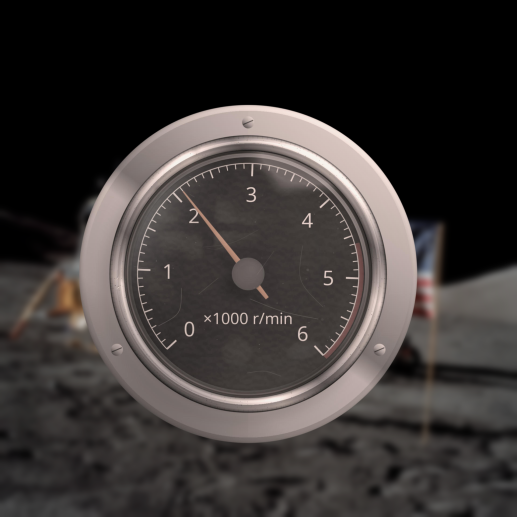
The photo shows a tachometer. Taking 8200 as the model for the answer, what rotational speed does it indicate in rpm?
2100
